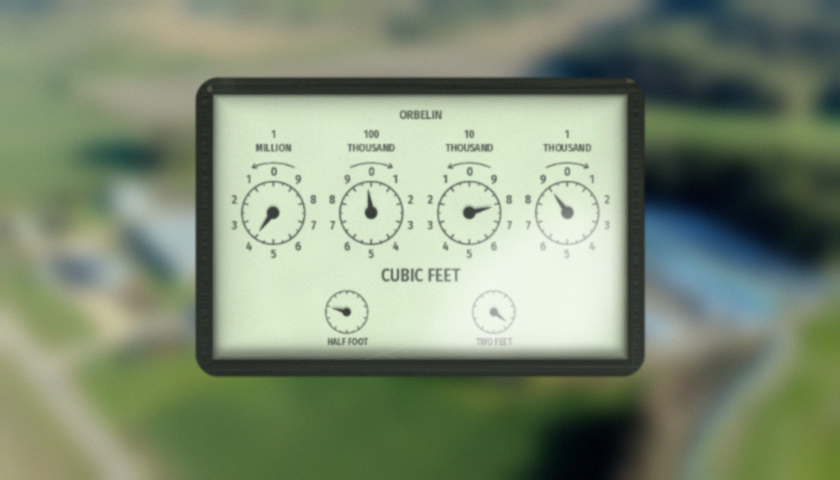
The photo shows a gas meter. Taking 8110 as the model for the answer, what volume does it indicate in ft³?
397900
